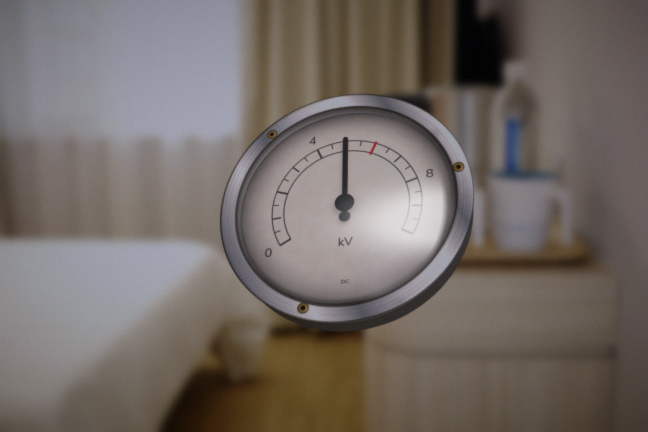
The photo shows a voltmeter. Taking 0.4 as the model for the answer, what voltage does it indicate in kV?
5
